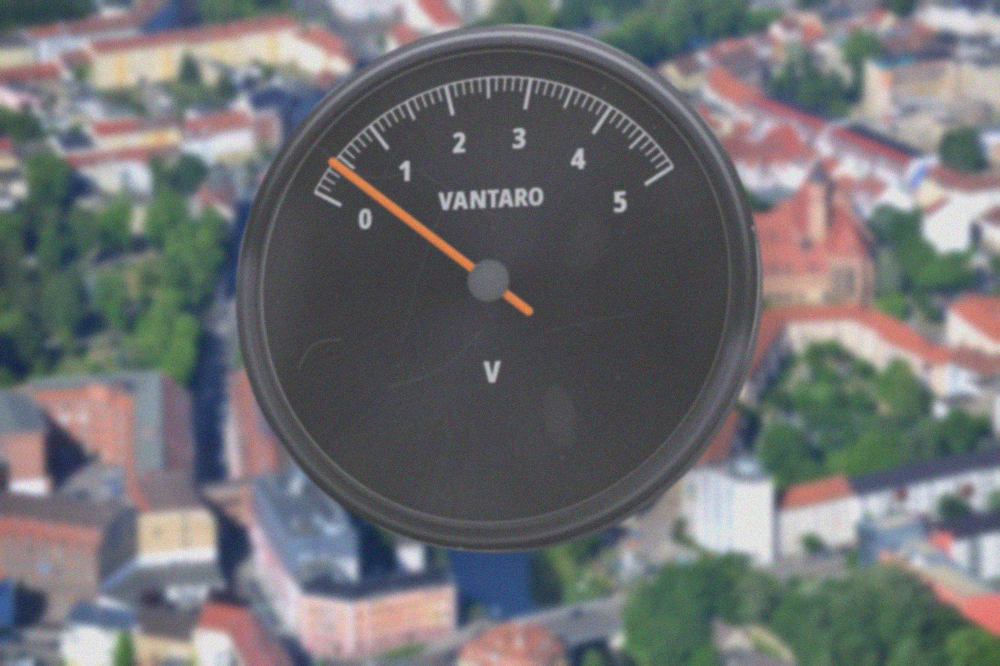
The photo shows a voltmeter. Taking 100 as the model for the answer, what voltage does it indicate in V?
0.4
